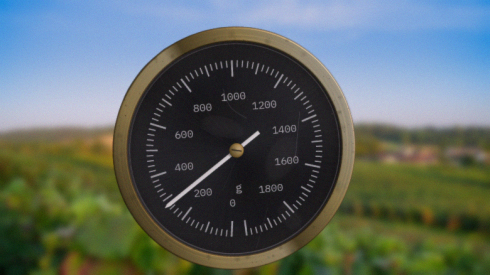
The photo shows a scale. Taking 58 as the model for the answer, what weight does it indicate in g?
280
